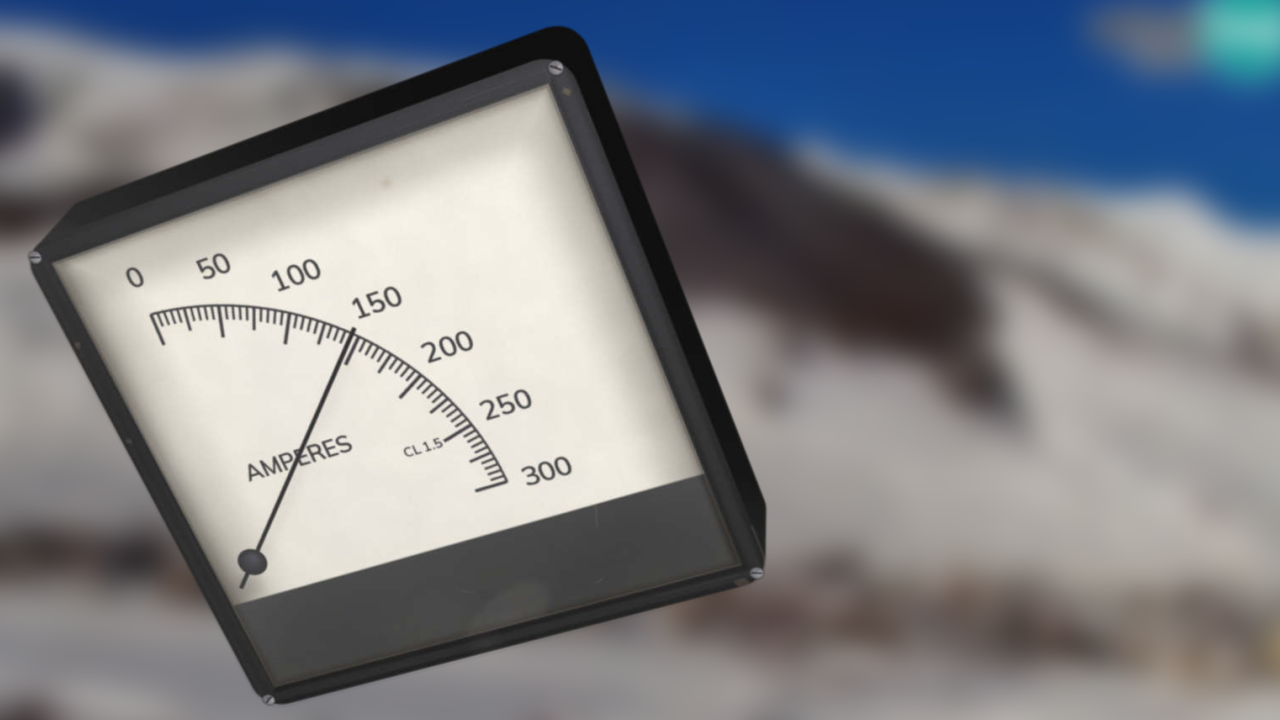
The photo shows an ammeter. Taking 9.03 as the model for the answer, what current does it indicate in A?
145
